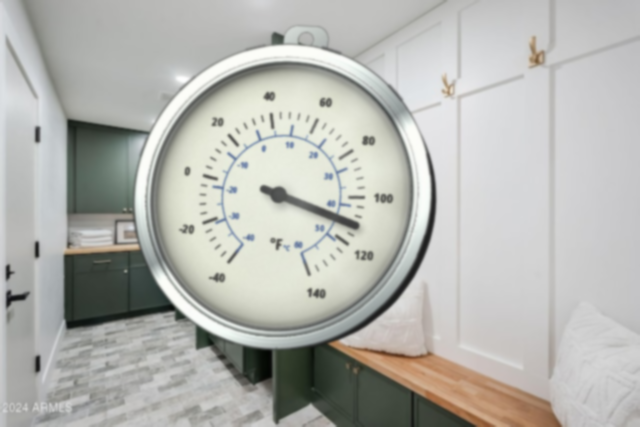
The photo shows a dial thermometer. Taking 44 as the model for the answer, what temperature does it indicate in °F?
112
